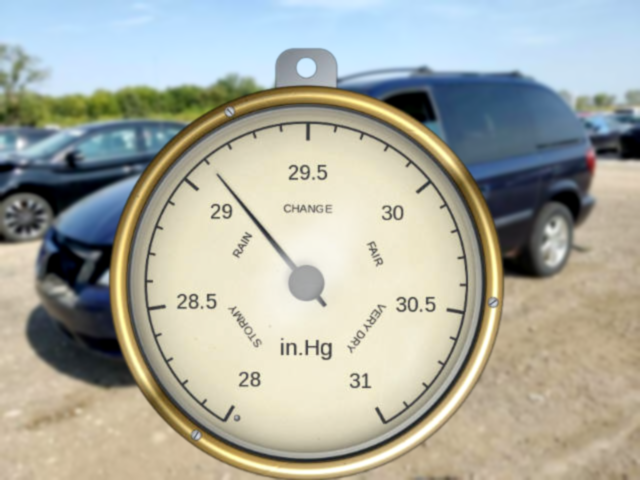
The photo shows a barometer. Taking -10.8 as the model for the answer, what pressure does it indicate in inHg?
29.1
